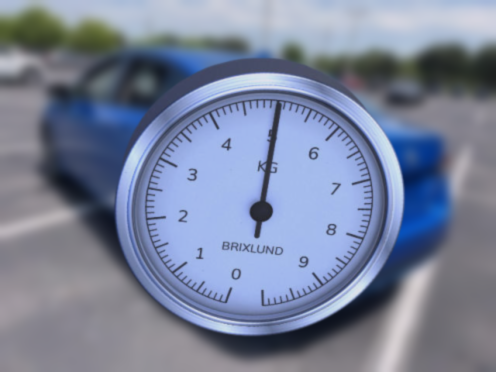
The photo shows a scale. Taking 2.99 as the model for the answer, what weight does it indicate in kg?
5
